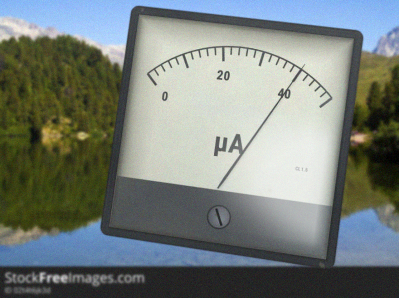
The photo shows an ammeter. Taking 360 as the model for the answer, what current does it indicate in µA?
40
